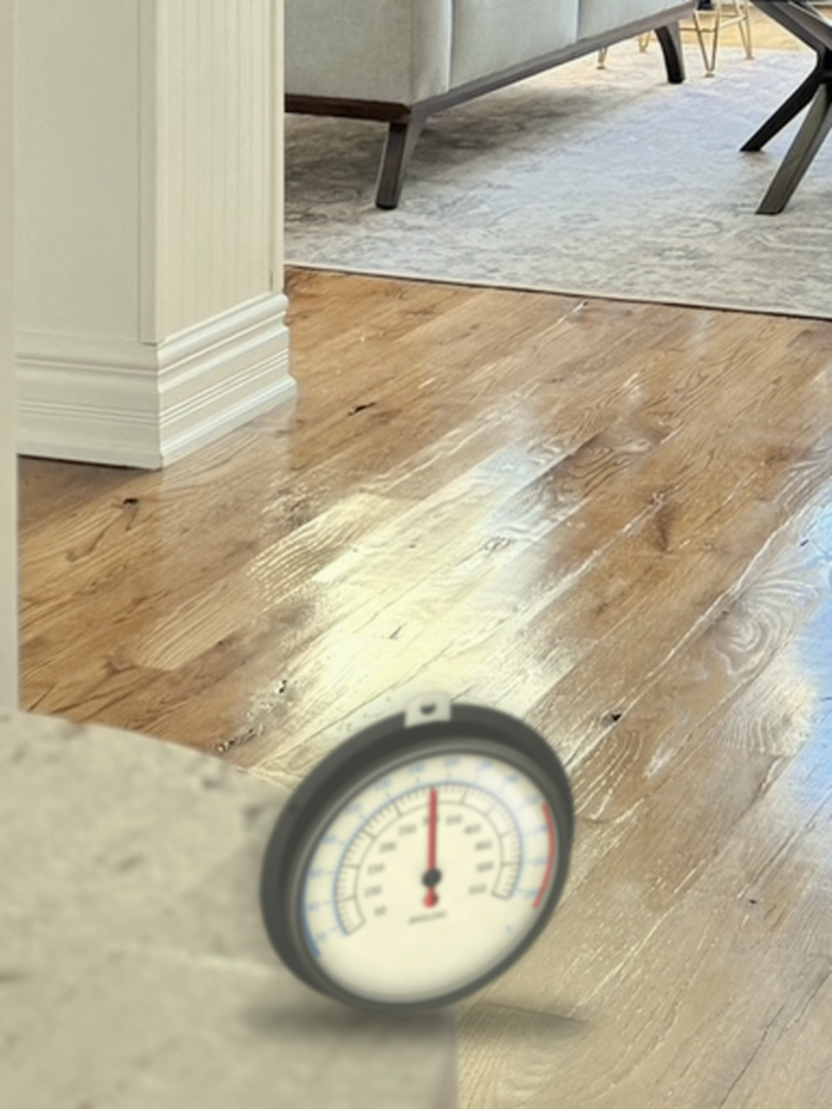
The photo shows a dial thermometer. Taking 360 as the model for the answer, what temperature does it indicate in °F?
300
